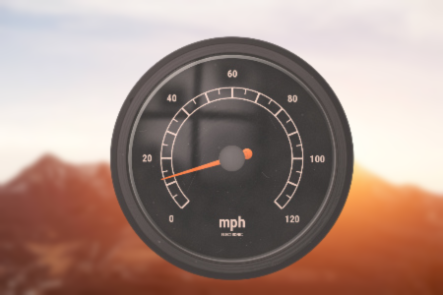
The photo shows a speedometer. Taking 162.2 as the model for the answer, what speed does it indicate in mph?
12.5
